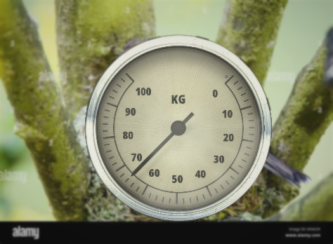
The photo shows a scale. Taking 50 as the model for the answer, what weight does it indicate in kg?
66
